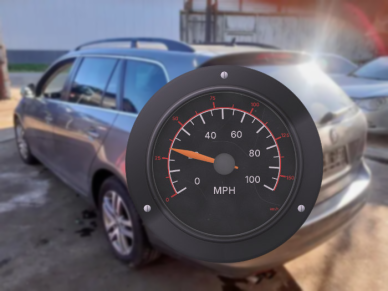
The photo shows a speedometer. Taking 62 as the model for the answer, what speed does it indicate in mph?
20
